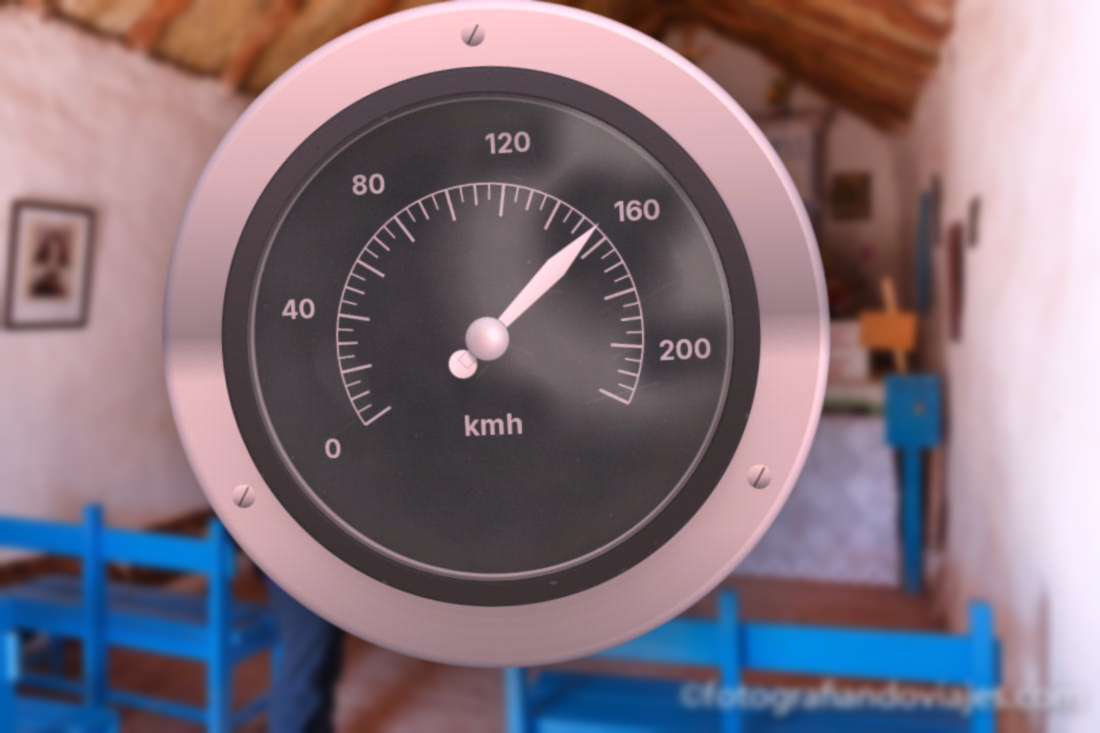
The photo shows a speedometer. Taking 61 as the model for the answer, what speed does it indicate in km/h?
155
